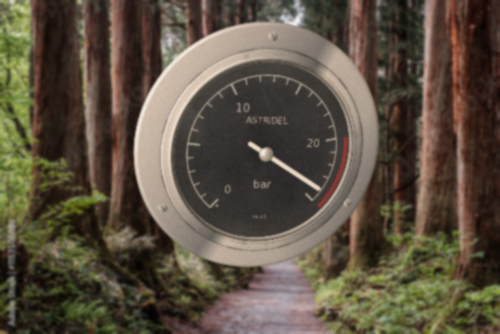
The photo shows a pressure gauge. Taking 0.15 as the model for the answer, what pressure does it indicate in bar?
24
